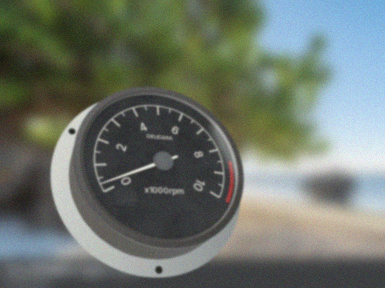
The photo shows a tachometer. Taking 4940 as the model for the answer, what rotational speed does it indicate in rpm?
250
